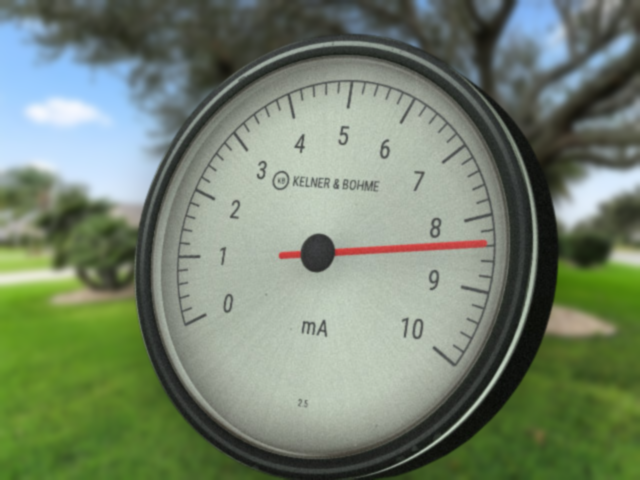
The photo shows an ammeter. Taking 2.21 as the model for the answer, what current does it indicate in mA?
8.4
